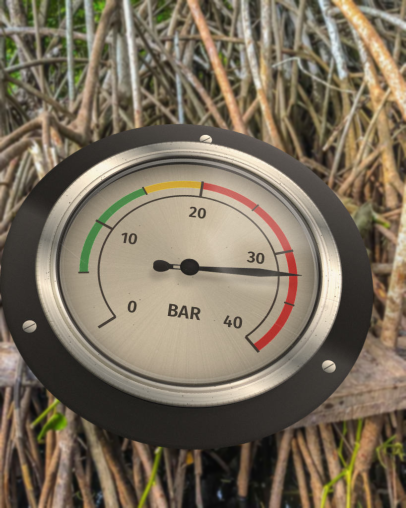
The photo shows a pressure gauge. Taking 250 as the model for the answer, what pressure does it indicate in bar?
32.5
